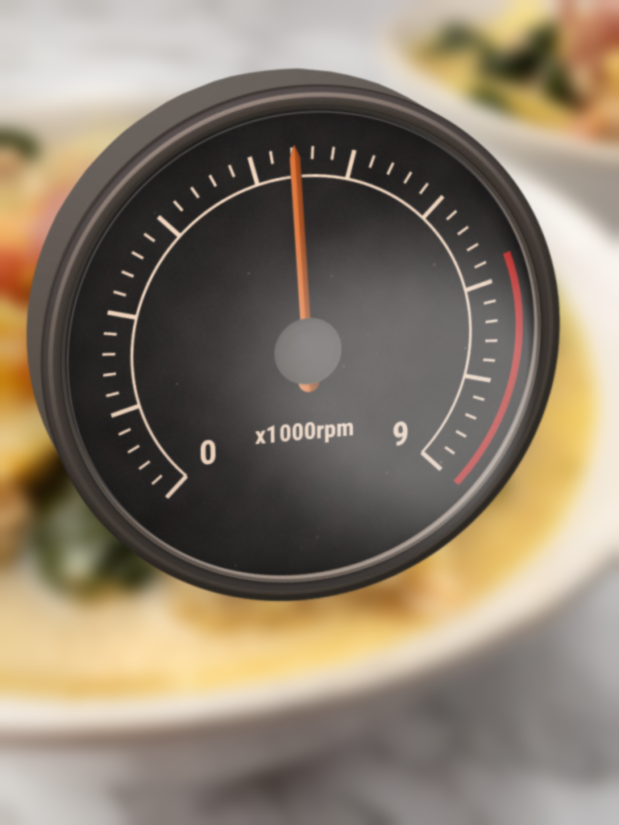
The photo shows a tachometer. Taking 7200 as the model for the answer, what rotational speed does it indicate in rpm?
4400
